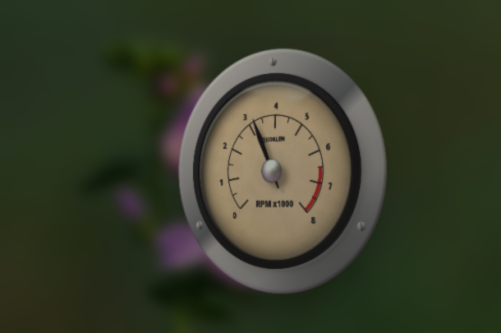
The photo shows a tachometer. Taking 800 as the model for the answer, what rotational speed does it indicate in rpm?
3250
